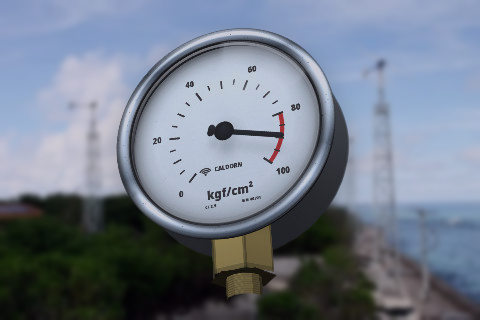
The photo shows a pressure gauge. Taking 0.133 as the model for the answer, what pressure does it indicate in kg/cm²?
90
